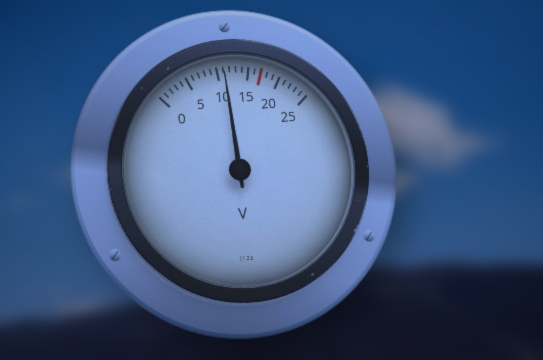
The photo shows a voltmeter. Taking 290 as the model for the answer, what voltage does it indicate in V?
11
